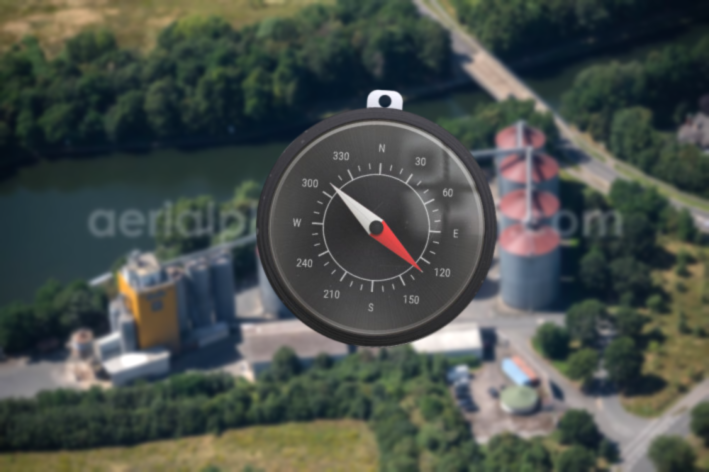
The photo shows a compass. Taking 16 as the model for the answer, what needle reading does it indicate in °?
130
